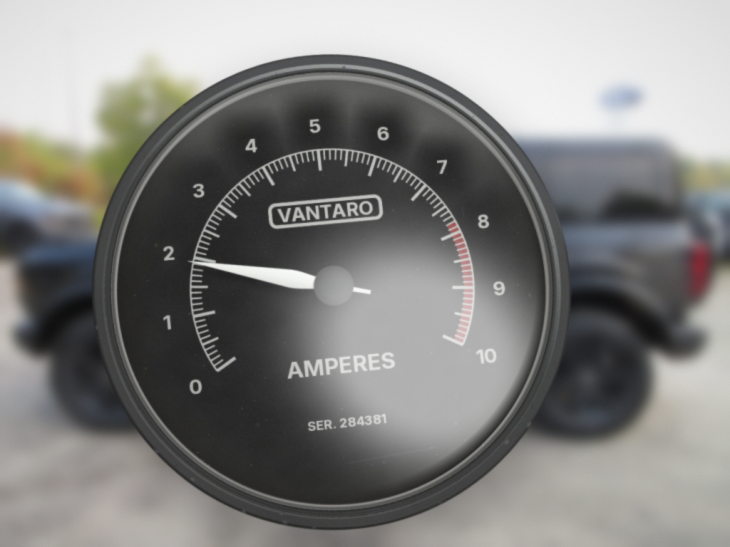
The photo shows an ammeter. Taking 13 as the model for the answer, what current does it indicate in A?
1.9
